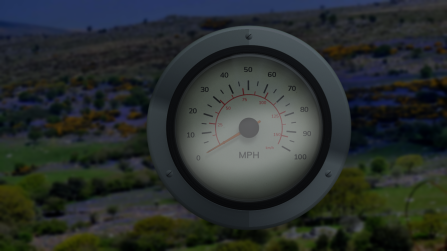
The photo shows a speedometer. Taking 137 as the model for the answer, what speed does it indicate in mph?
0
